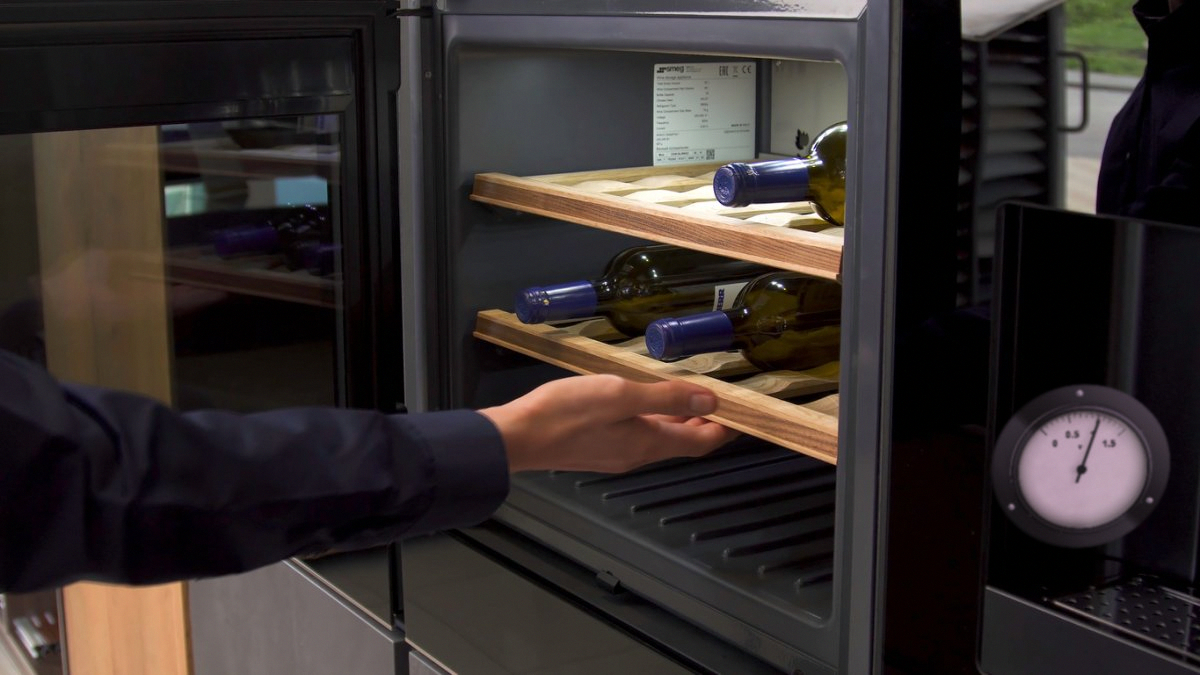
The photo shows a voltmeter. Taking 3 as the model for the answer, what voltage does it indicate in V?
1
